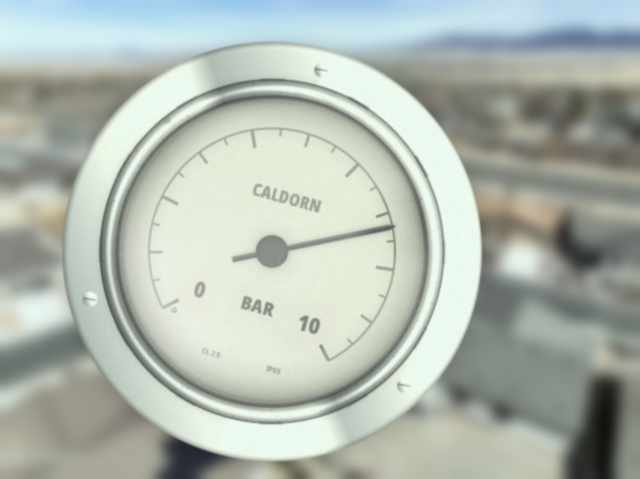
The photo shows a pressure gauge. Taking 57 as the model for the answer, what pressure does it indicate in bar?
7.25
